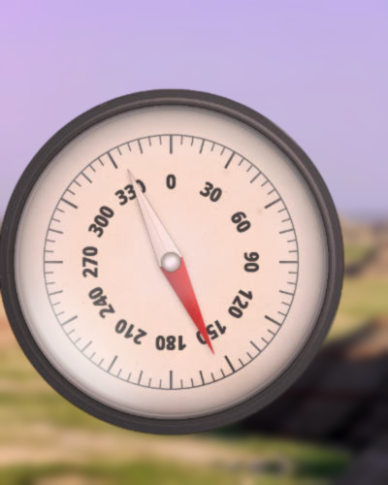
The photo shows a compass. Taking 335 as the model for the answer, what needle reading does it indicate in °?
155
